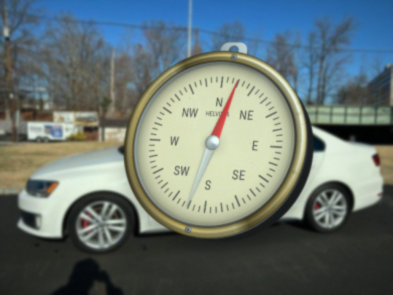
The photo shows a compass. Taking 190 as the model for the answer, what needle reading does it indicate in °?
15
